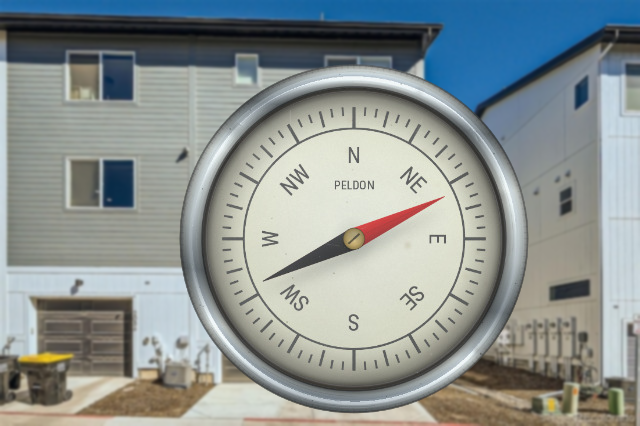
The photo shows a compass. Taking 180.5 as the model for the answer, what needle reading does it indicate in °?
65
